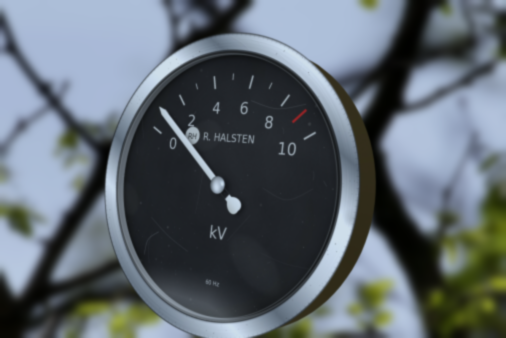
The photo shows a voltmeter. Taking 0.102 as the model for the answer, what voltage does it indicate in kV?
1
